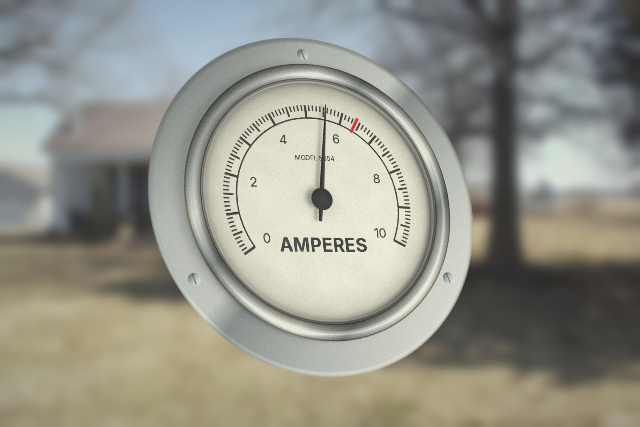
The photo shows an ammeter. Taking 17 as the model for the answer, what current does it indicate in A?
5.5
